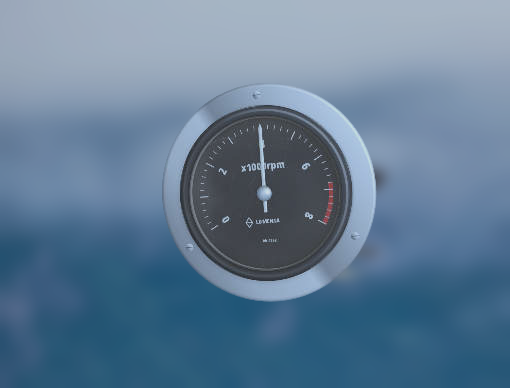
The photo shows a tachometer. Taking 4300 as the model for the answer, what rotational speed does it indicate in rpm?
4000
